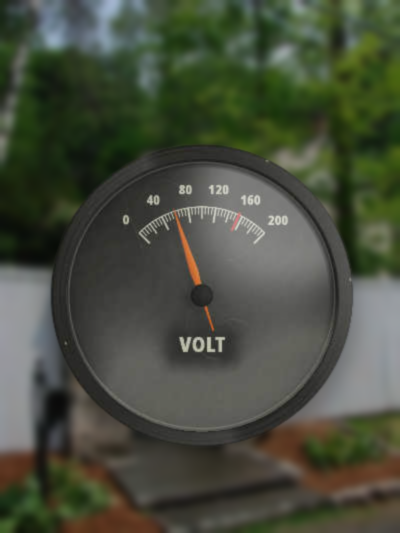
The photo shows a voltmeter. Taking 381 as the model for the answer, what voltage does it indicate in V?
60
